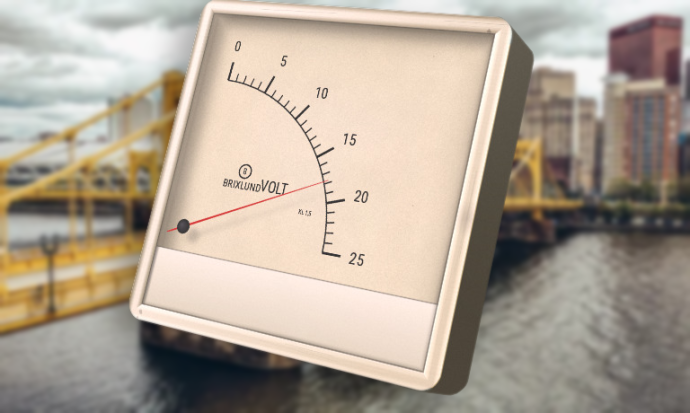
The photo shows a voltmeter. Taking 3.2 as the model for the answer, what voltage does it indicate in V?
18
